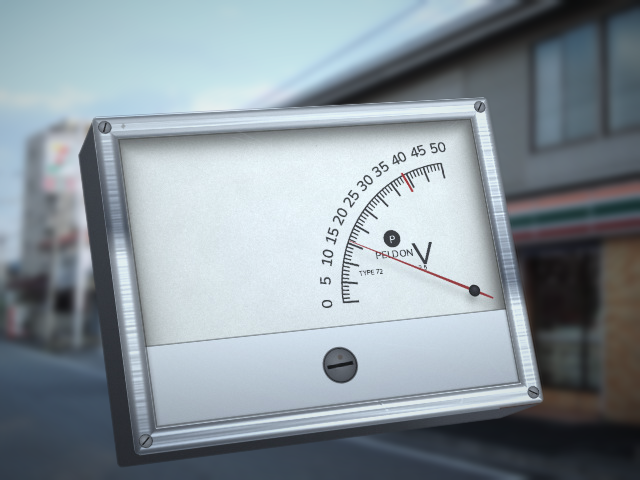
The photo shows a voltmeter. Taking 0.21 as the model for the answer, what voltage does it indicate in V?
15
